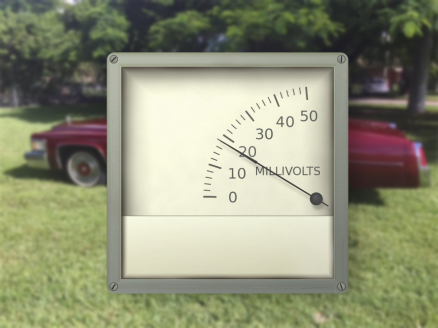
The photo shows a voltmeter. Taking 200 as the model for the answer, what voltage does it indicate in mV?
18
